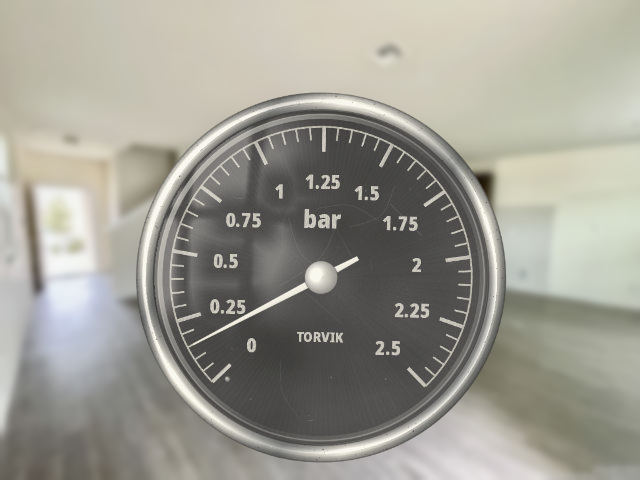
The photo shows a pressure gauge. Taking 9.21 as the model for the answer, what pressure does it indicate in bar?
0.15
